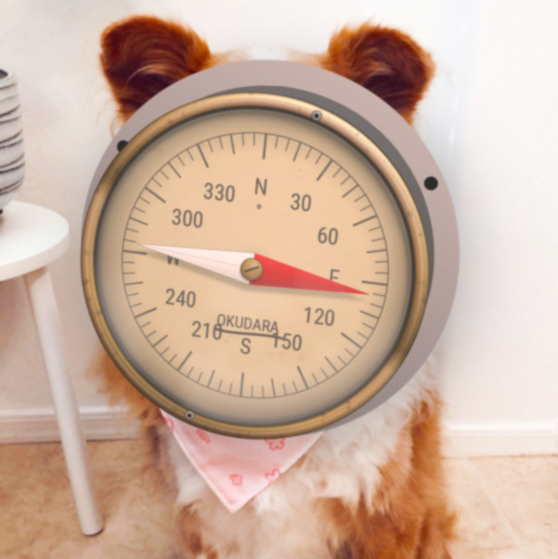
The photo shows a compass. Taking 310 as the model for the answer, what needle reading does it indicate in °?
95
